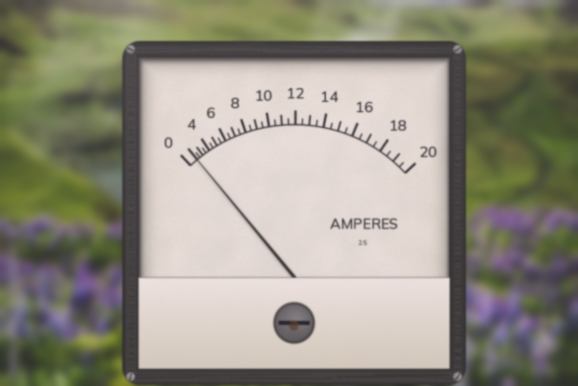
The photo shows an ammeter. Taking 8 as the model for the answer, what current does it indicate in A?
2
